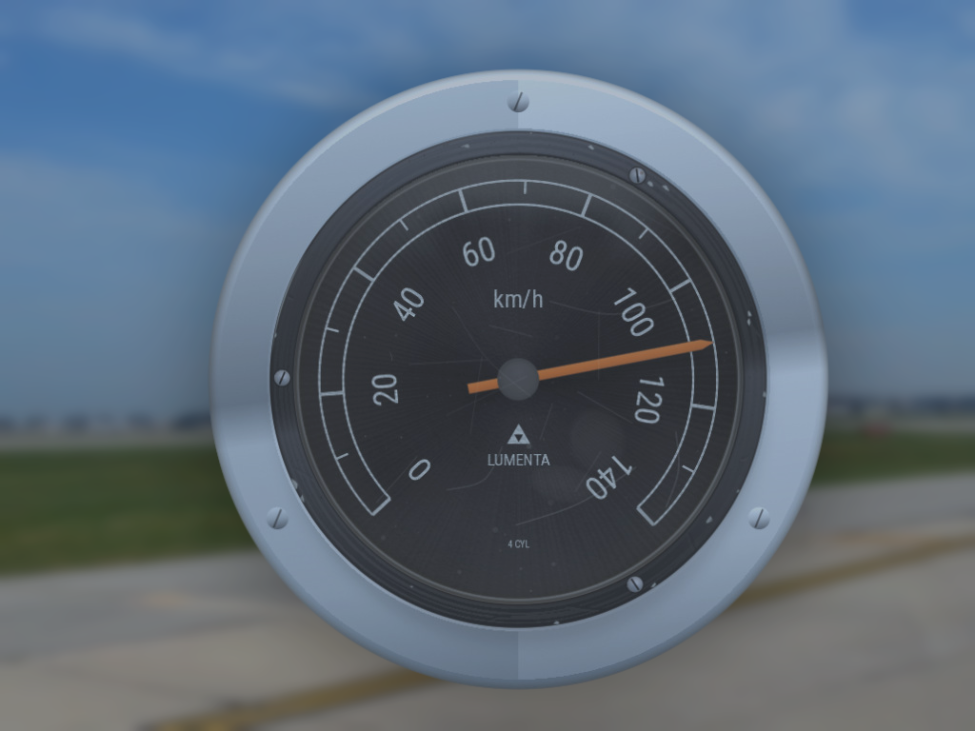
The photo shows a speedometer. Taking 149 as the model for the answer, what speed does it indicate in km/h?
110
